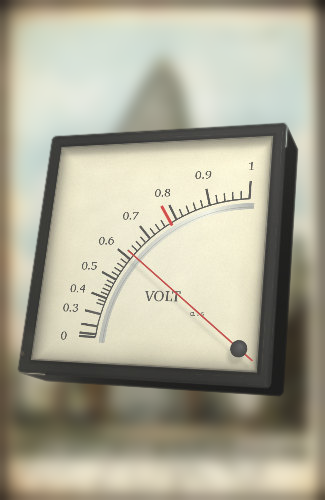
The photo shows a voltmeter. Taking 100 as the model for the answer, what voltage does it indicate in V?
0.62
